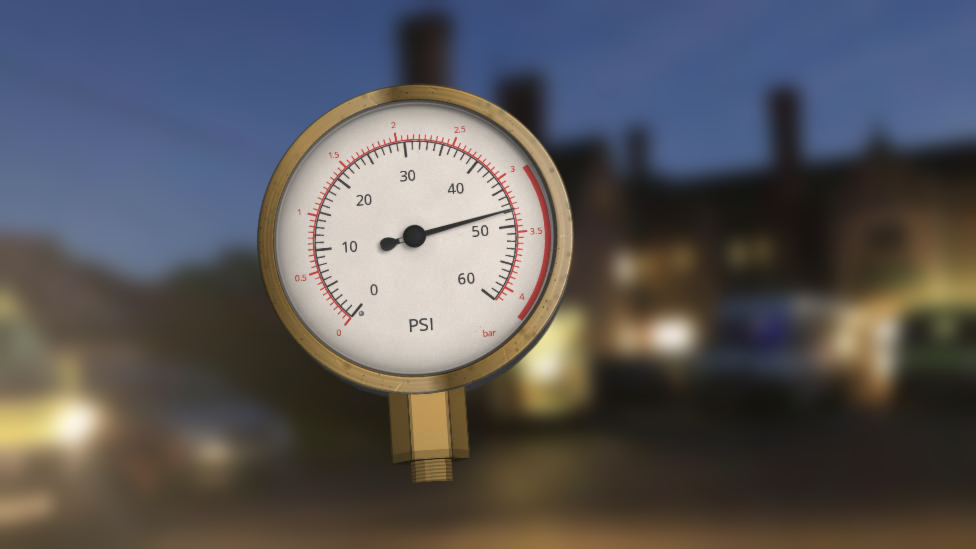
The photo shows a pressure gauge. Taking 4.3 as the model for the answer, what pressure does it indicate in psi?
48
